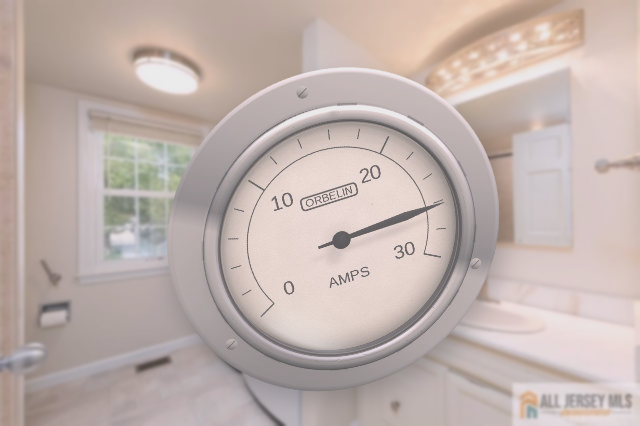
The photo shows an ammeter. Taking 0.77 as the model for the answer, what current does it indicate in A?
26
